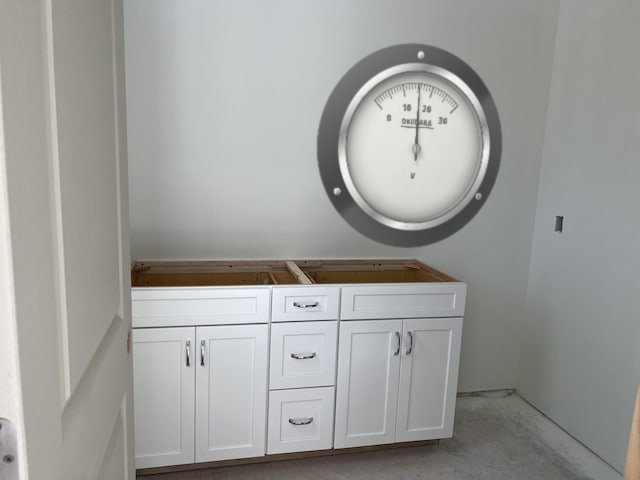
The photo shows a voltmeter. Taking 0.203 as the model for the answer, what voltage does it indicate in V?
15
